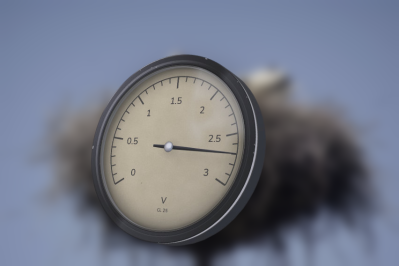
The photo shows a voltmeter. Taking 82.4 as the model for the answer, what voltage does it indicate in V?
2.7
